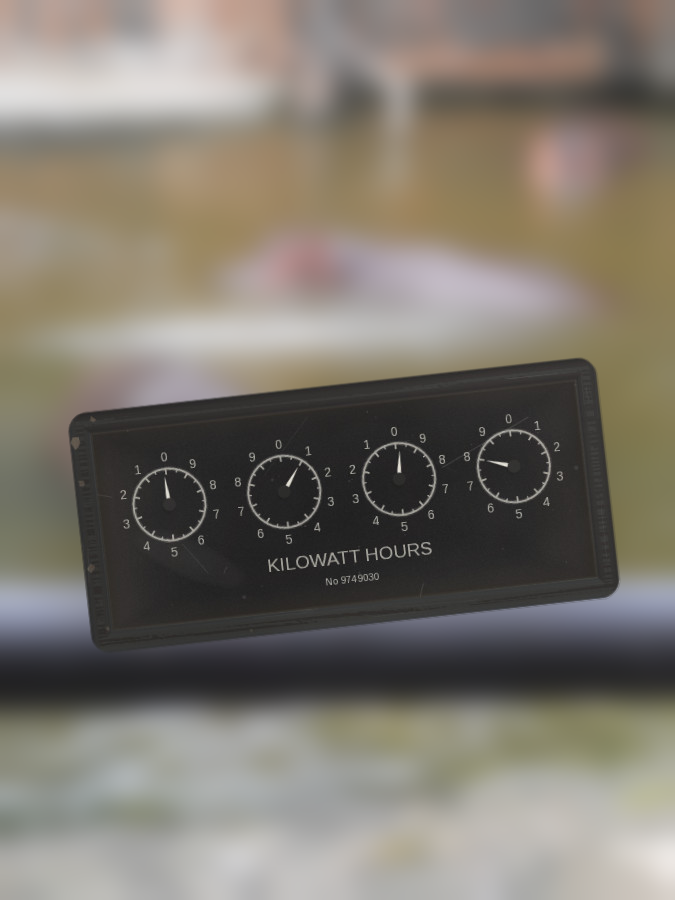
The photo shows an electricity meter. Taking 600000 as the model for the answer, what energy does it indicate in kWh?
98
